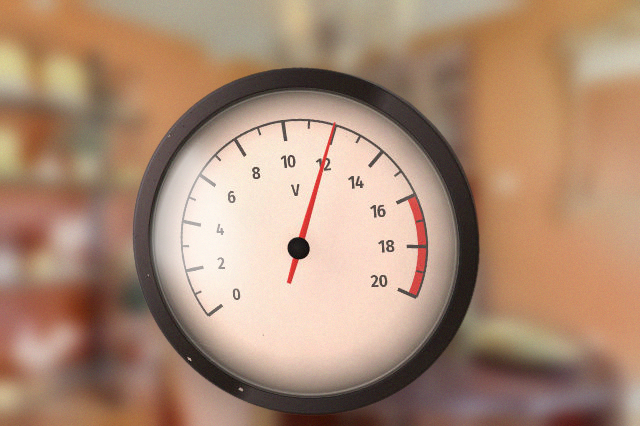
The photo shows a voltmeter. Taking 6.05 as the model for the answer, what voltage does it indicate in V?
12
